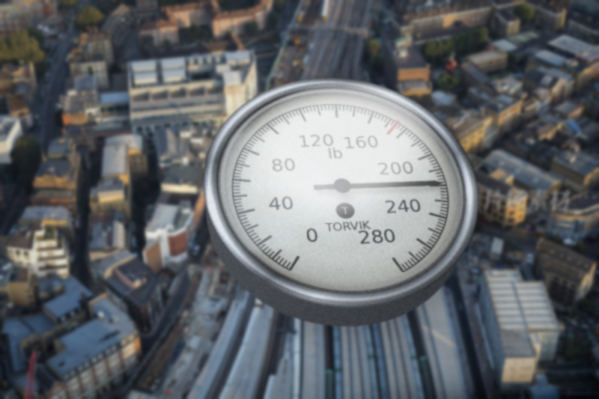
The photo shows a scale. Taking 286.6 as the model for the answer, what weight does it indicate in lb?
220
